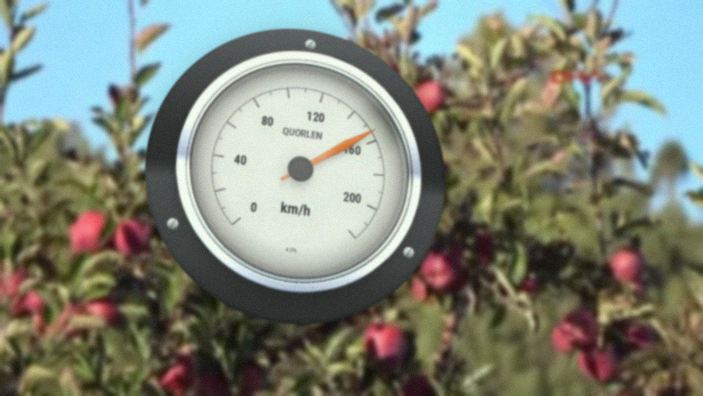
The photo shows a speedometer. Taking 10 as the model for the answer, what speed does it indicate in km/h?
155
